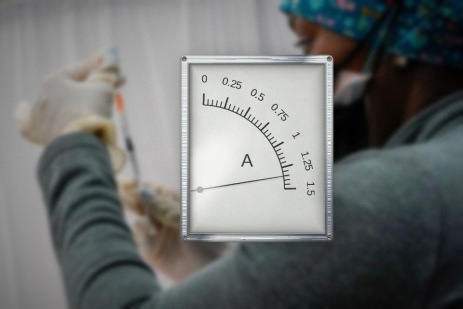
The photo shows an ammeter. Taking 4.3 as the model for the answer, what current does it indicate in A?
1.35
